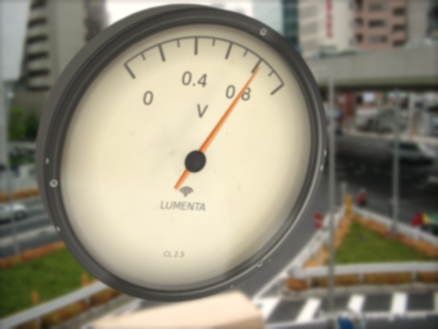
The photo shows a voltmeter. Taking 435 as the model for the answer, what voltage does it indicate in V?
0.8
